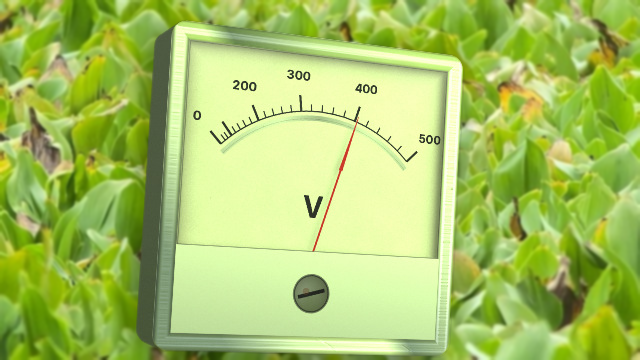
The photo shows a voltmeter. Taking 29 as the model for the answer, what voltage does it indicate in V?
400
